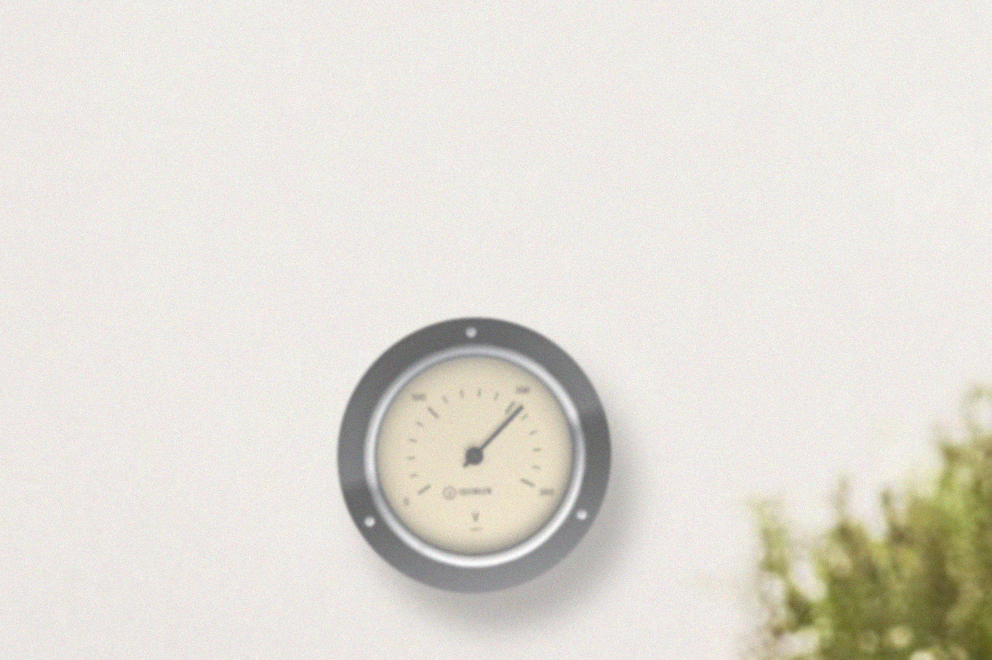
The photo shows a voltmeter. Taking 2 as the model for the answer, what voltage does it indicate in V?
210
